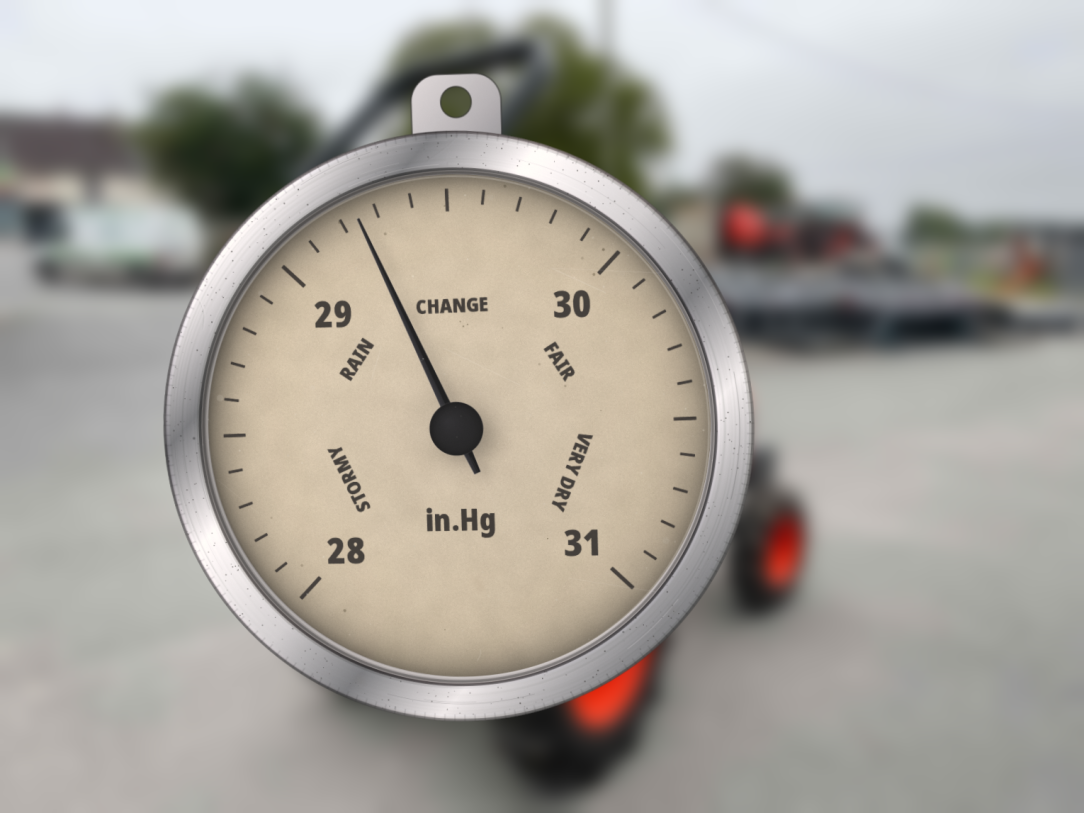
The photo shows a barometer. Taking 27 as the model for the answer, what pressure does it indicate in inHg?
29.25
